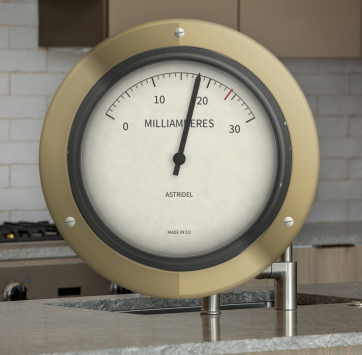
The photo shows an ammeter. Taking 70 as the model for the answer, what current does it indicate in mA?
18
